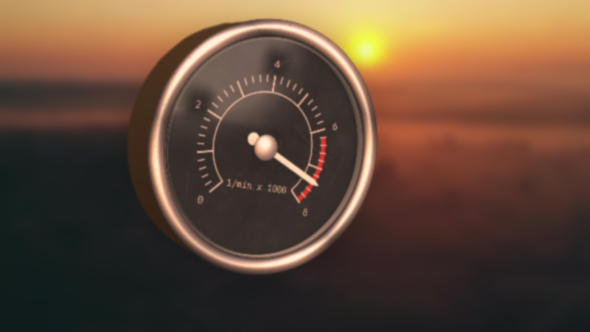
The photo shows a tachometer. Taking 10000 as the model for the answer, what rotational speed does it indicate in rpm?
7400
